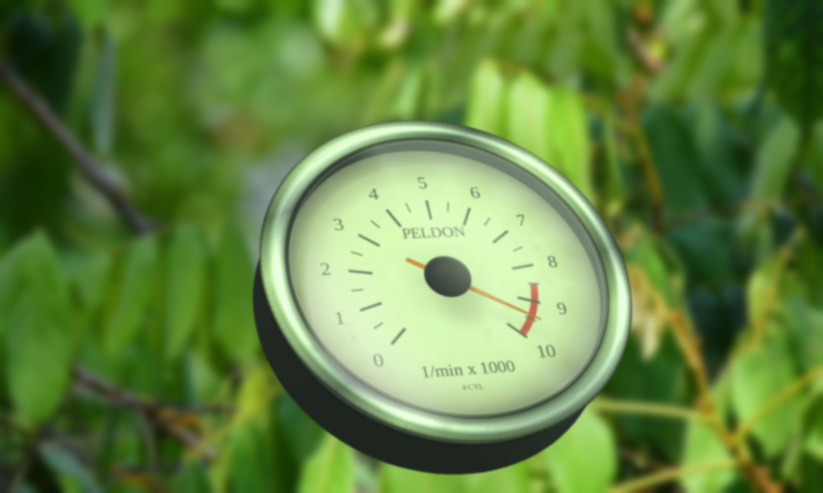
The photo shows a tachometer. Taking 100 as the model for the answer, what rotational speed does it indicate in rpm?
9500
